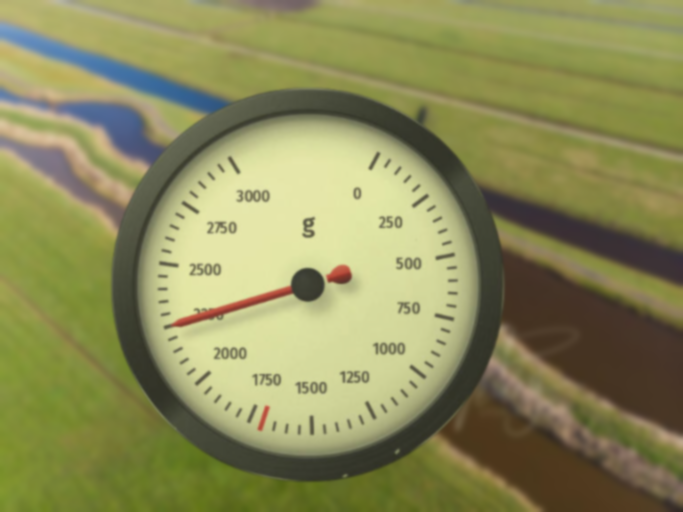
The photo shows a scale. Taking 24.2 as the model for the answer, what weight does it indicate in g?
2250
